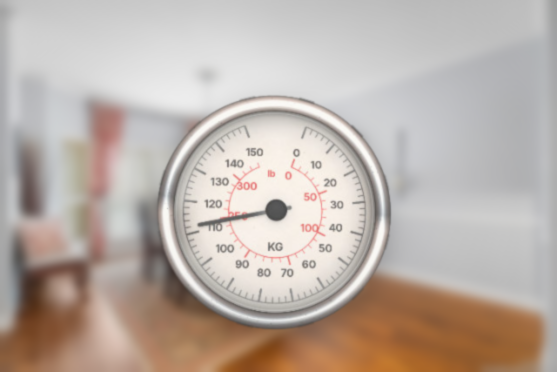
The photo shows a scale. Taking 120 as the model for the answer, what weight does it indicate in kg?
112
